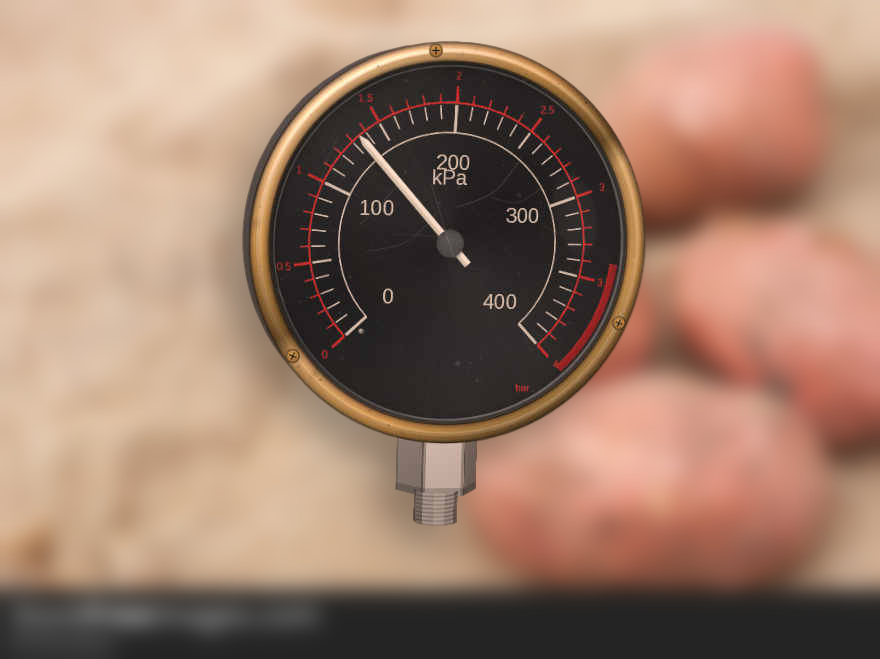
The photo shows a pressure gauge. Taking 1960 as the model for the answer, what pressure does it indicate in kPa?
135
